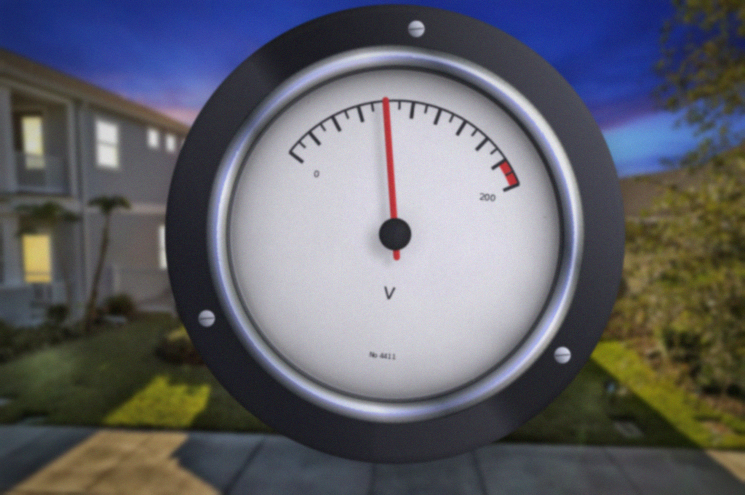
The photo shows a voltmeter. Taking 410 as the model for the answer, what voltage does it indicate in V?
80
